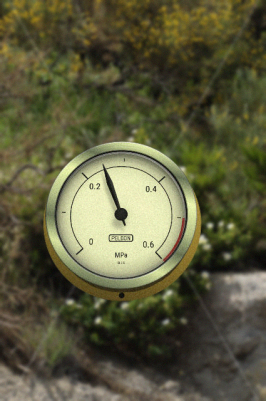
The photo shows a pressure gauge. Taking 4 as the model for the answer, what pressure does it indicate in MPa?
0.25
